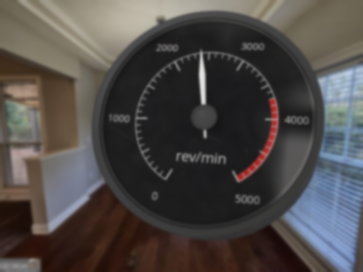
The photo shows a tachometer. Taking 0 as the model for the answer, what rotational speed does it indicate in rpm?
2400
